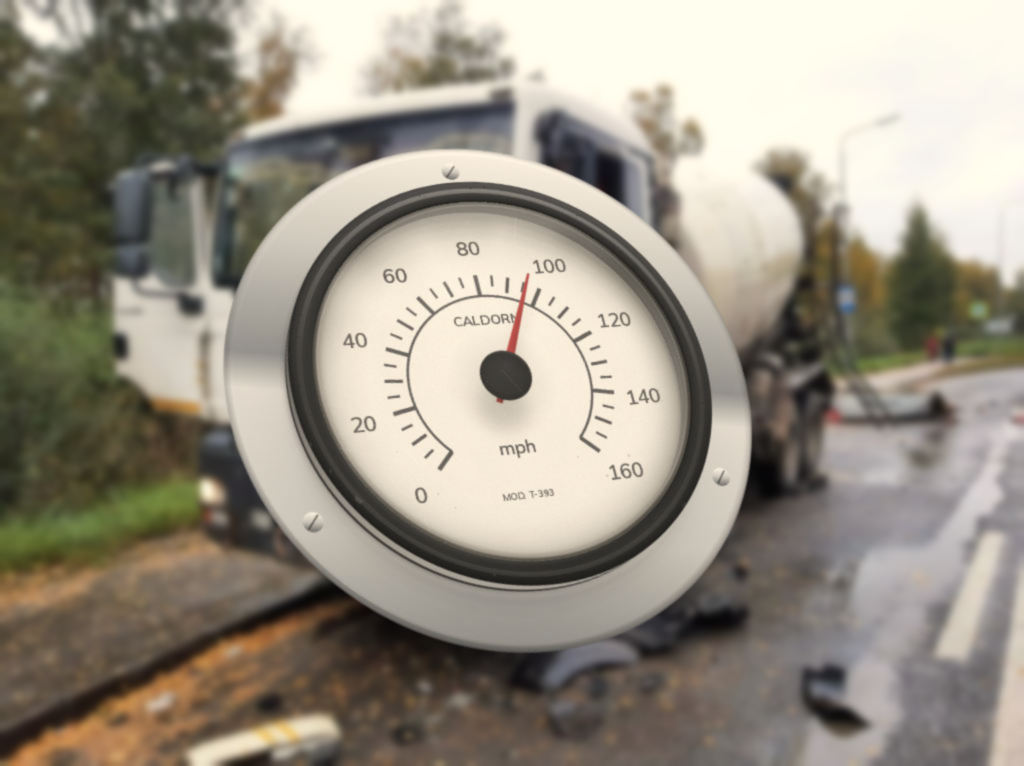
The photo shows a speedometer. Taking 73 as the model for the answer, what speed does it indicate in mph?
95
